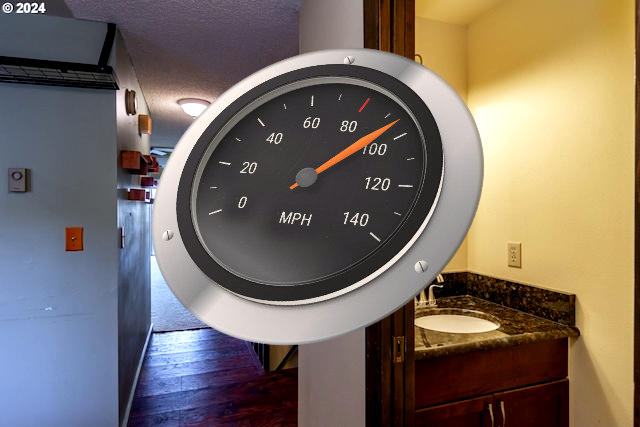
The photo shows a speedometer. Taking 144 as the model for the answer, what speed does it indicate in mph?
95
